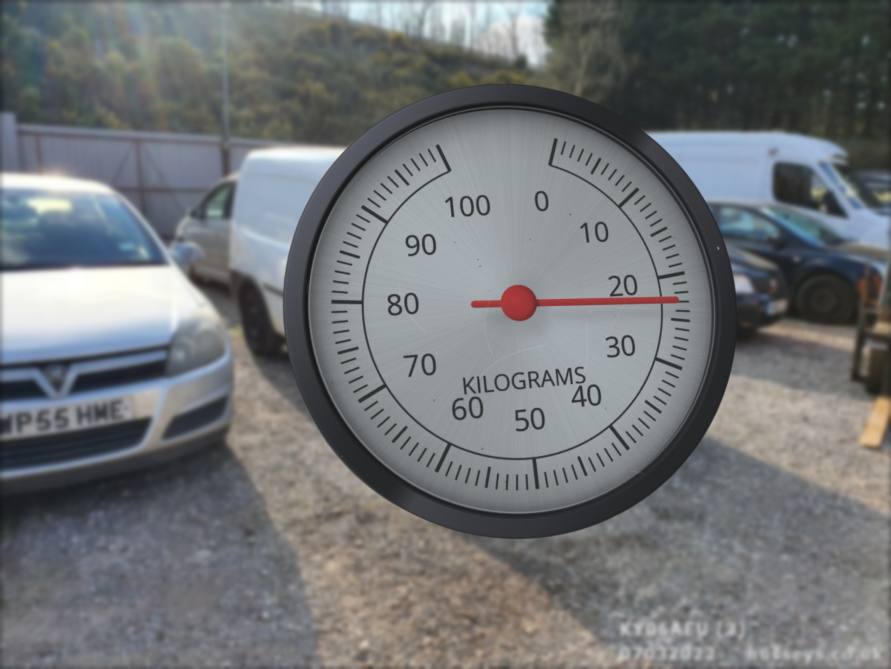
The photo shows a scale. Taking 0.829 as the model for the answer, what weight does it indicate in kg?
23
